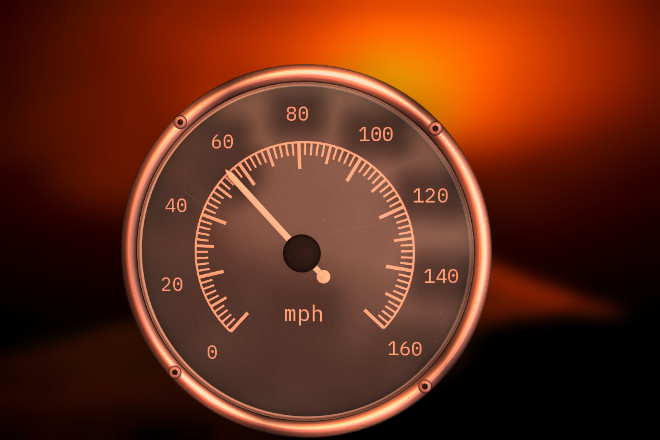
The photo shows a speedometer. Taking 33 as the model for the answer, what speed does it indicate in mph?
56
